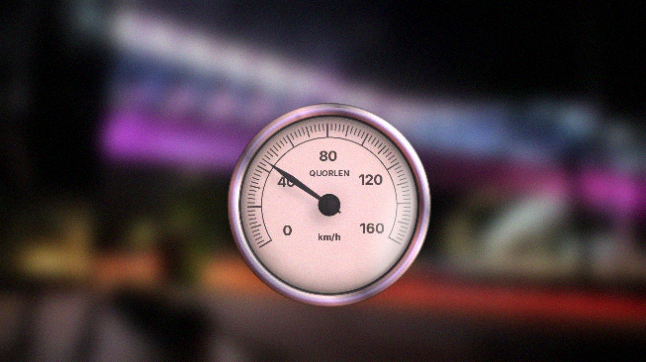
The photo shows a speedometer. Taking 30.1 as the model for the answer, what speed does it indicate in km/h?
44
